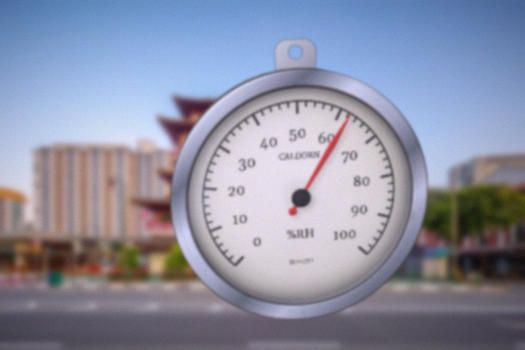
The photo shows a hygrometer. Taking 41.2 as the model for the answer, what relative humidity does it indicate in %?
62
